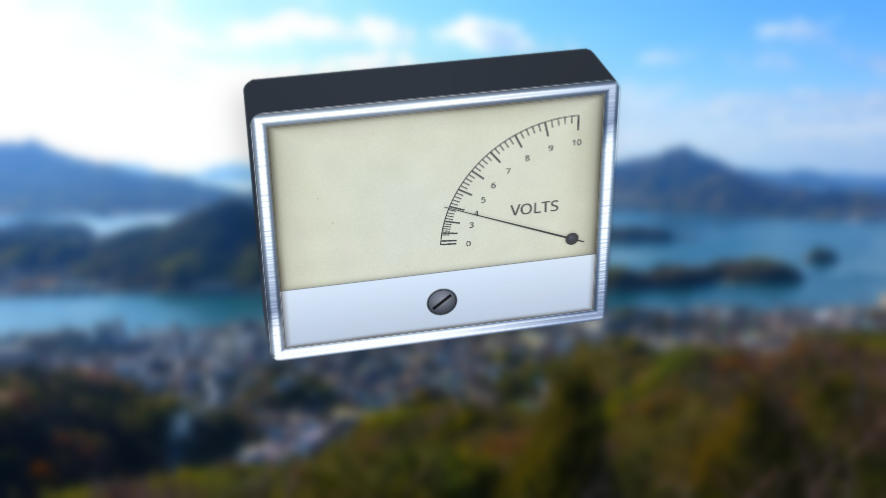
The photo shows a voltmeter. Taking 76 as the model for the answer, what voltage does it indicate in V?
4
